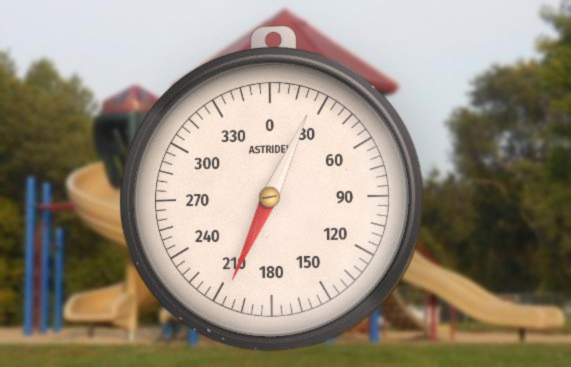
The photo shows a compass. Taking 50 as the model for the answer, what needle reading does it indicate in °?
205
